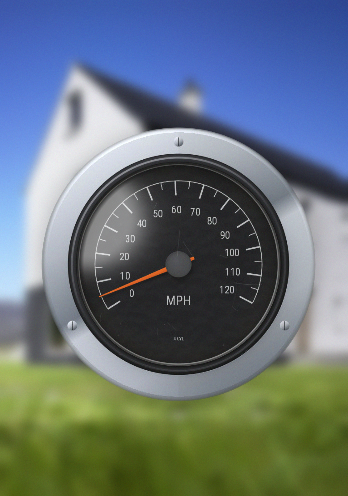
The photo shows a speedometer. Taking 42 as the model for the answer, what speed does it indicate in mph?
5
